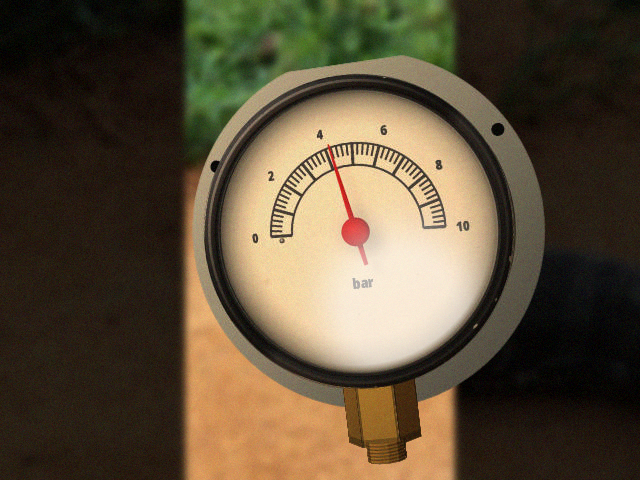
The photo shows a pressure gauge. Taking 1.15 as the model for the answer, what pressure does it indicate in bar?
4.2
